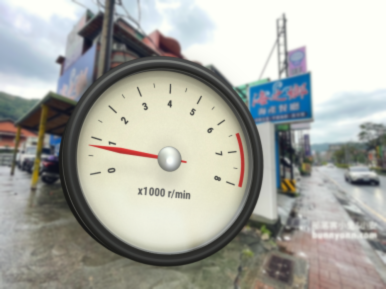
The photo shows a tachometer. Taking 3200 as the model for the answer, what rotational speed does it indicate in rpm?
750
